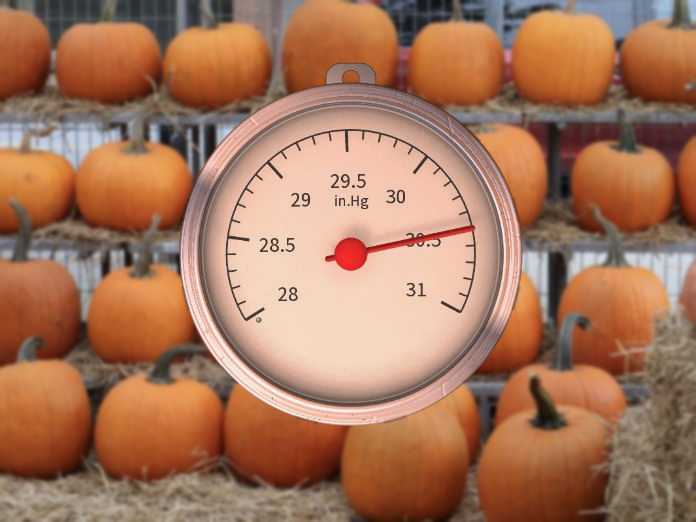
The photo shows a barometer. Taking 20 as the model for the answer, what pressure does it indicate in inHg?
30.5
